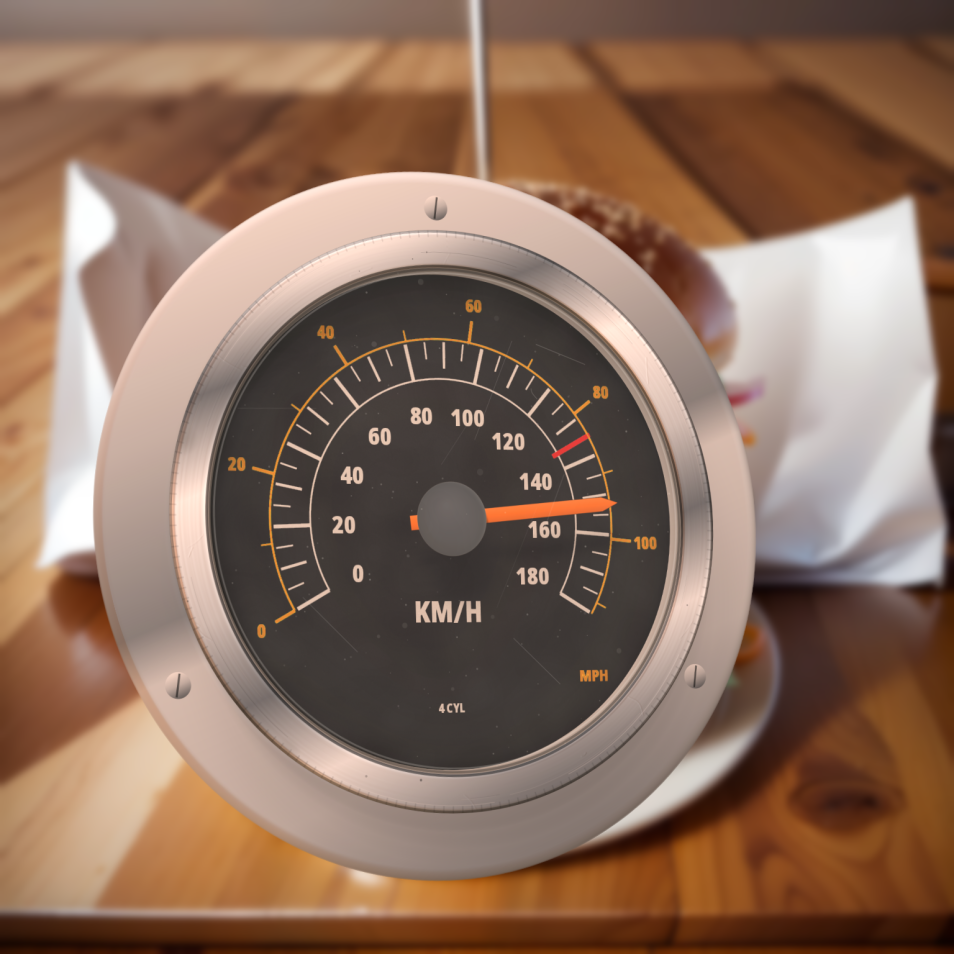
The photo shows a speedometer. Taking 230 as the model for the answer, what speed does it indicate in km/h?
152.5
